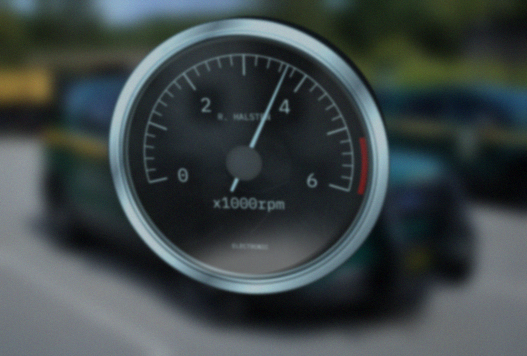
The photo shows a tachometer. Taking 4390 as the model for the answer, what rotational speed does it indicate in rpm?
3700
